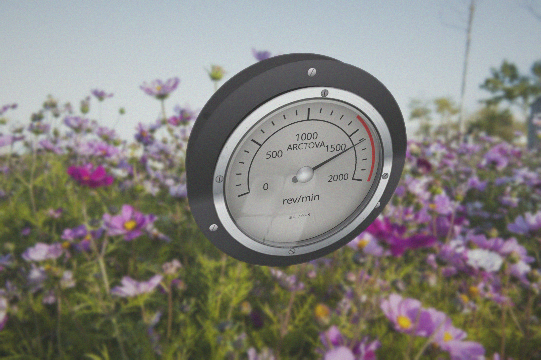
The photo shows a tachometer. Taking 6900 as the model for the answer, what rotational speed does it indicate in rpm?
1600
